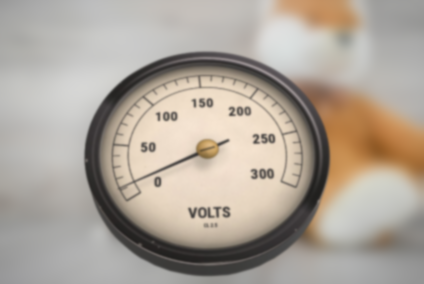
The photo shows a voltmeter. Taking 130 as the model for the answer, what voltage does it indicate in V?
10
